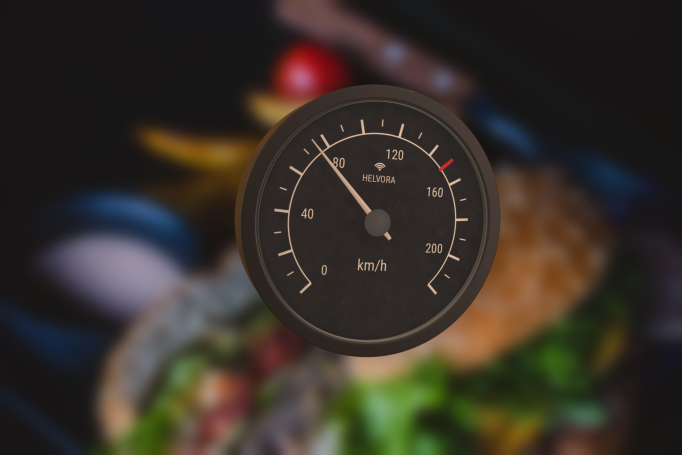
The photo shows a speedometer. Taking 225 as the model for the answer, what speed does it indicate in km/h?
75
